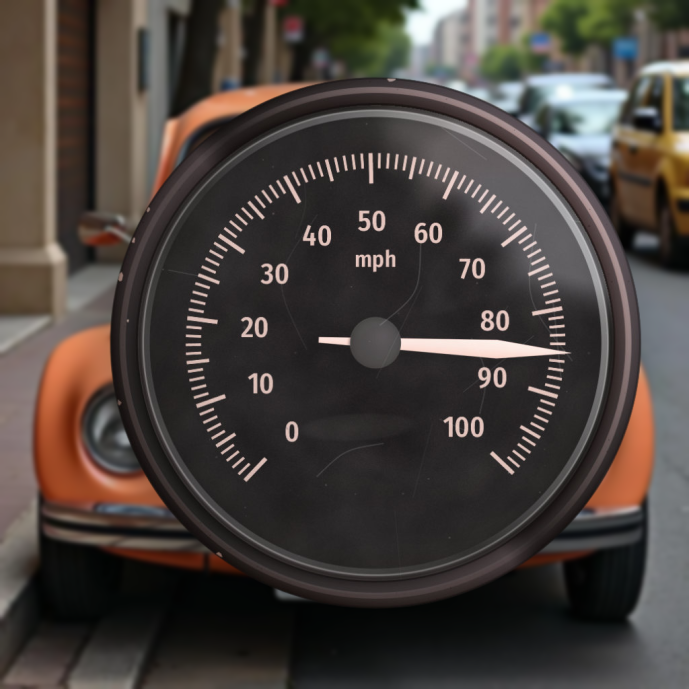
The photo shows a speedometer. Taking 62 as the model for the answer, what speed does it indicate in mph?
85
